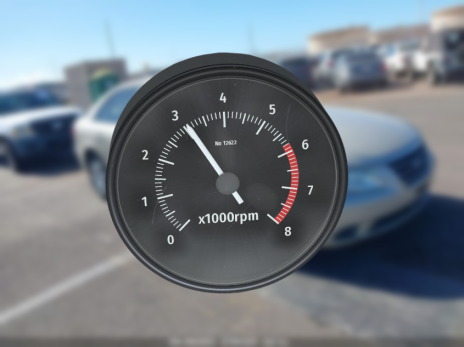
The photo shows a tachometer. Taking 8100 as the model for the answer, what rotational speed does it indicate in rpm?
3100
